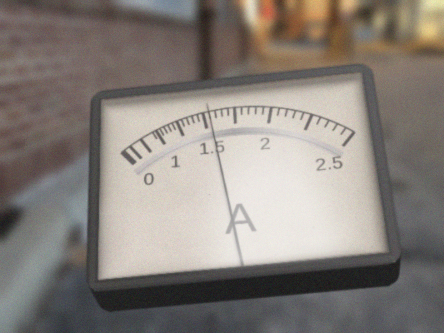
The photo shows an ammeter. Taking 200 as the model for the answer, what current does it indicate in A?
1.55
